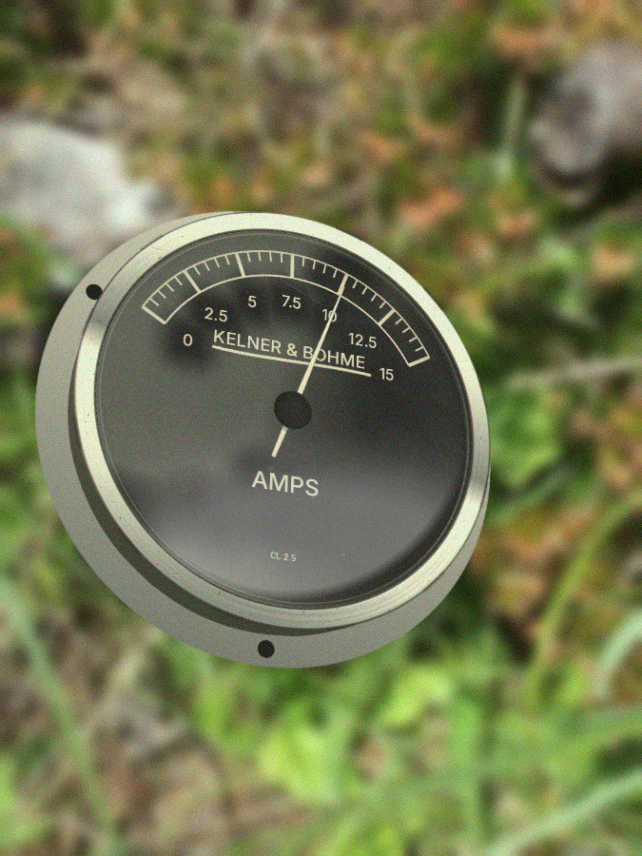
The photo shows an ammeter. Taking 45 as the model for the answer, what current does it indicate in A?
10
